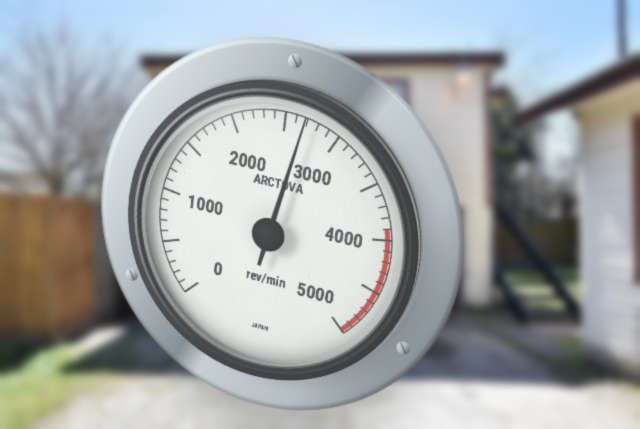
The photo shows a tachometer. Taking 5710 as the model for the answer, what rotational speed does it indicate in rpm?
2700
